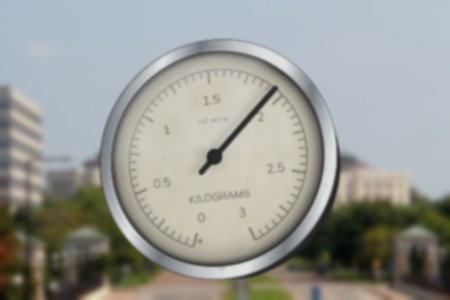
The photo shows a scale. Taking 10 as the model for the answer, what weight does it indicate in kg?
1.95
